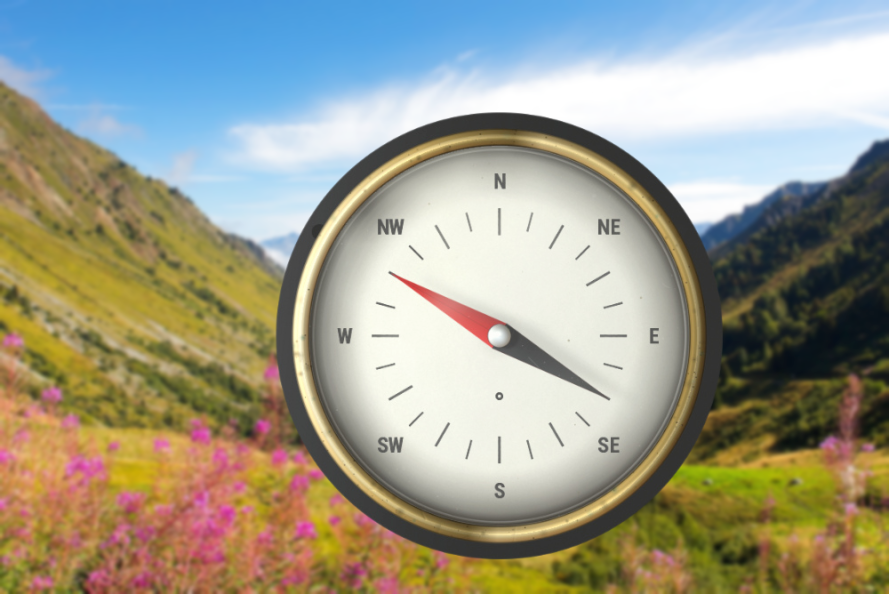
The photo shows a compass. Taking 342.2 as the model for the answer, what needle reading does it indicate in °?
300
